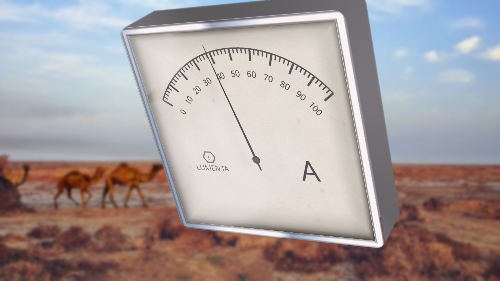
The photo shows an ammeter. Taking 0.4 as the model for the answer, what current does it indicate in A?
40
